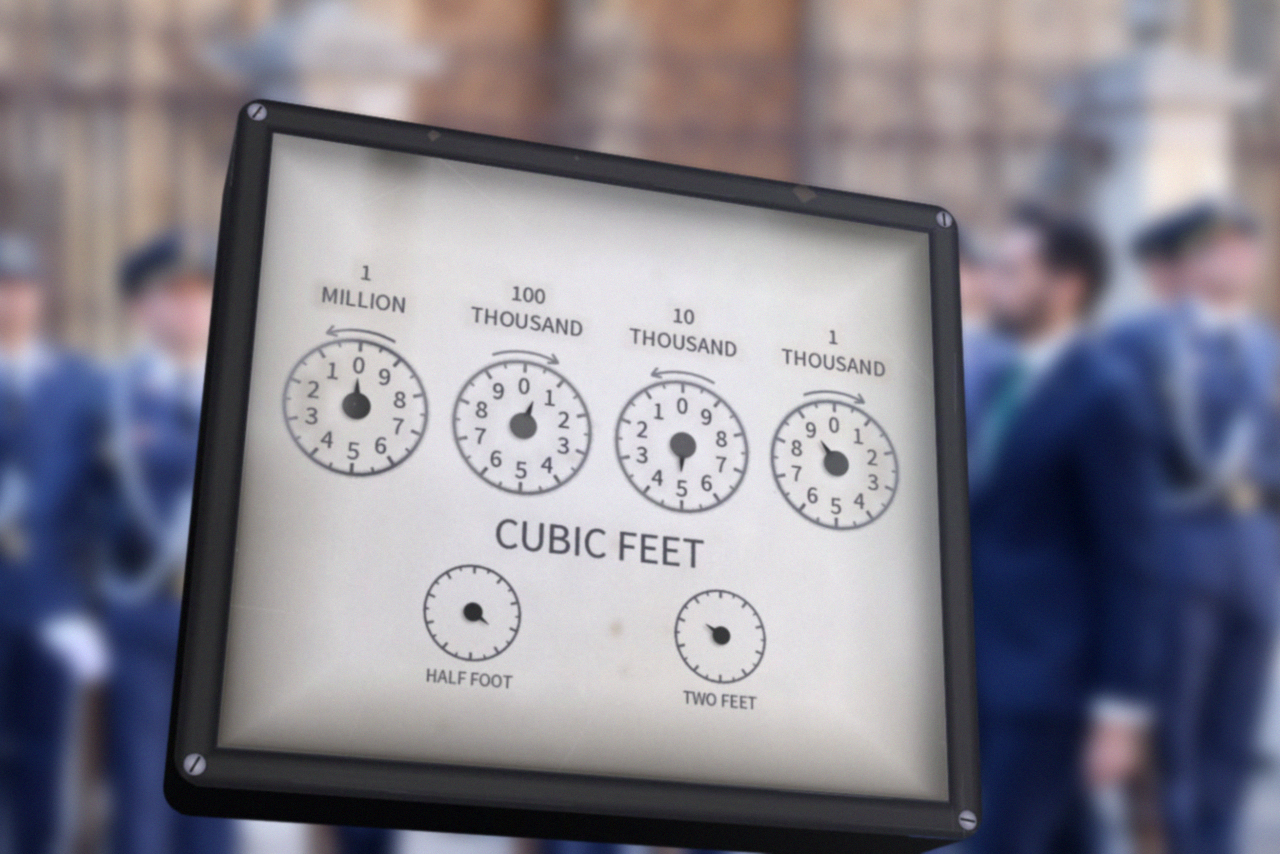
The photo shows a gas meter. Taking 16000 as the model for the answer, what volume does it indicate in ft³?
4900
